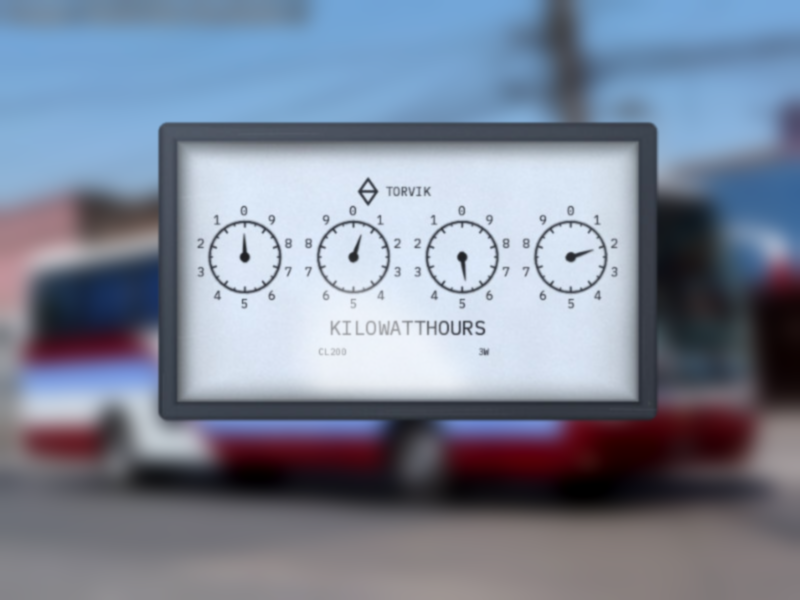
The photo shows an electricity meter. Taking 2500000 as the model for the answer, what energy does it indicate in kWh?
52
